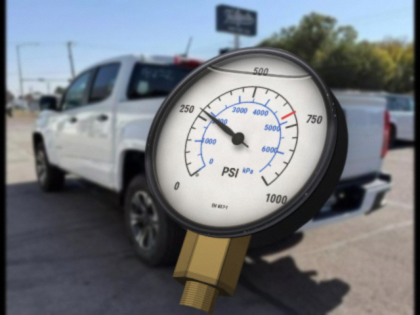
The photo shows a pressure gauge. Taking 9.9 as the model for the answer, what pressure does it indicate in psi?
275
